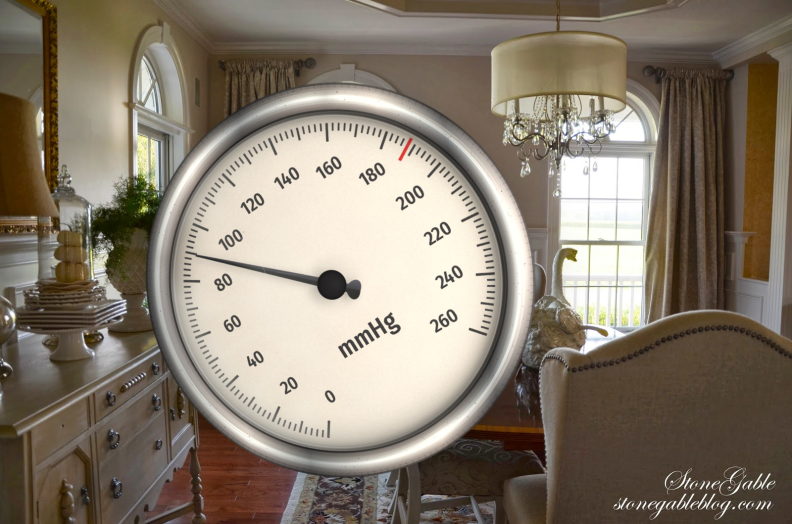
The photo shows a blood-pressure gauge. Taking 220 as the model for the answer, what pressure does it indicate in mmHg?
90
